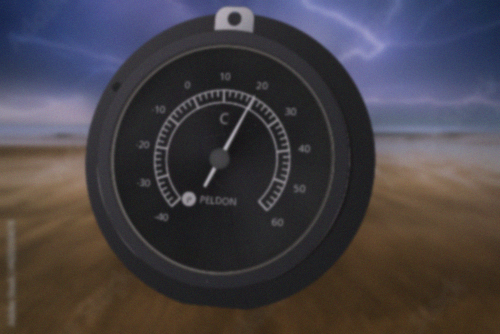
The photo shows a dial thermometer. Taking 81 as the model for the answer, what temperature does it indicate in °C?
20
